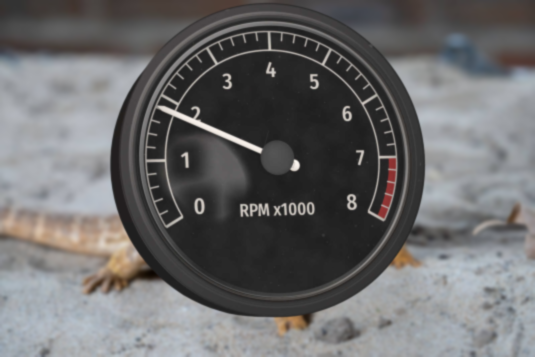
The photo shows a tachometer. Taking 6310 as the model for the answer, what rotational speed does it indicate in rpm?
1800
